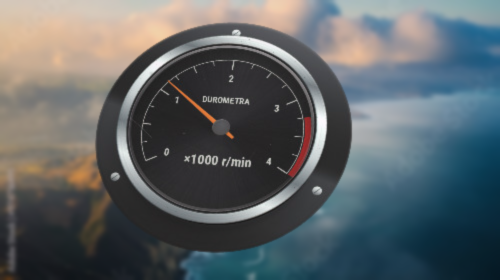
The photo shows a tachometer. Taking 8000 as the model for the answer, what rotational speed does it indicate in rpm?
1125
